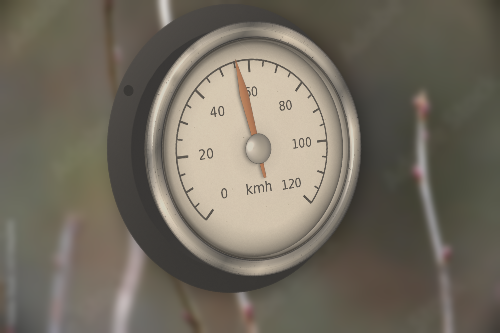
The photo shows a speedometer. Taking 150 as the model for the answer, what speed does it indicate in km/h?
55
